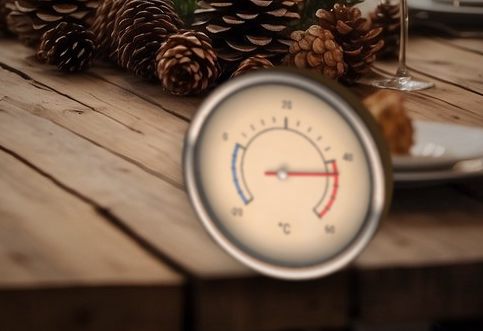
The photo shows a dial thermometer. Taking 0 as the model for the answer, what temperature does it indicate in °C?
44
